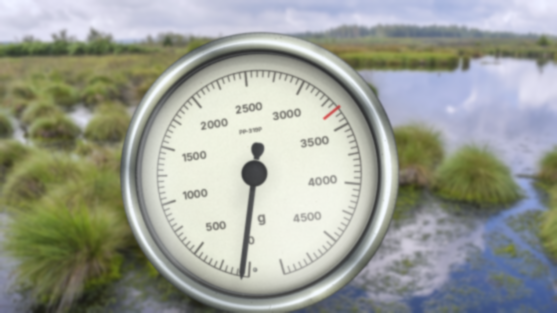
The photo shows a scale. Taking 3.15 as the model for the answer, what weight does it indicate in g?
50
